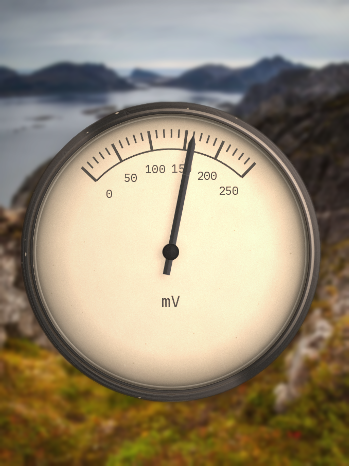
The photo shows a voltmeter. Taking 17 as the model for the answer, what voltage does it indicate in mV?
160
